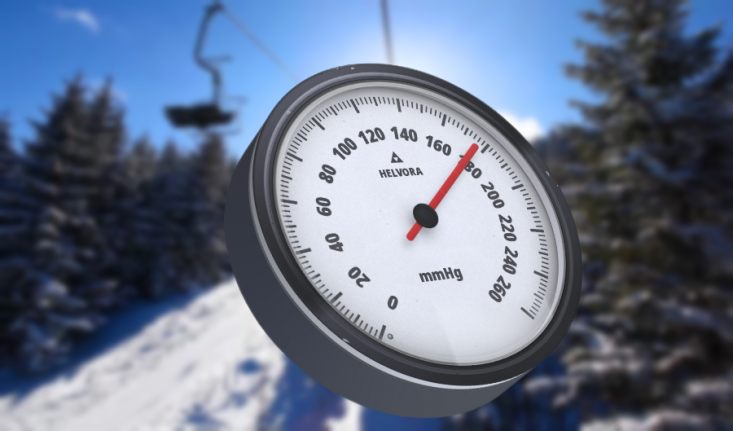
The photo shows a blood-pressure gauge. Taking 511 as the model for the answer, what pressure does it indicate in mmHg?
176
